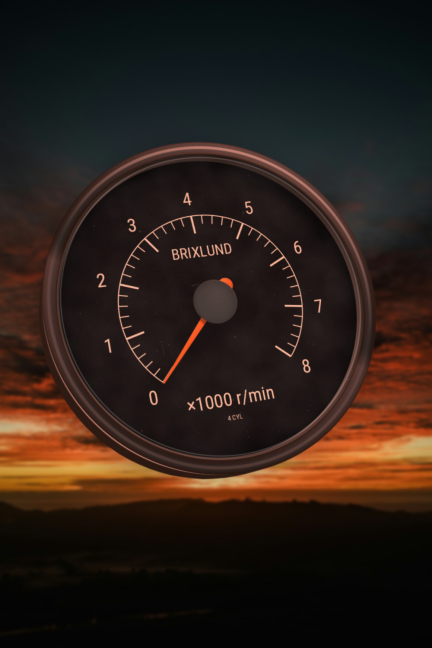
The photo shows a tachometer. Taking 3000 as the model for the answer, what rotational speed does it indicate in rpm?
0
